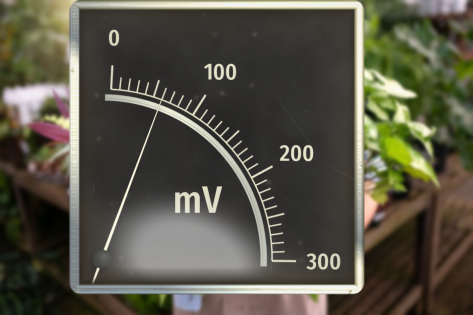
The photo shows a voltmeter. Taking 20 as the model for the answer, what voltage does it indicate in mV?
60
